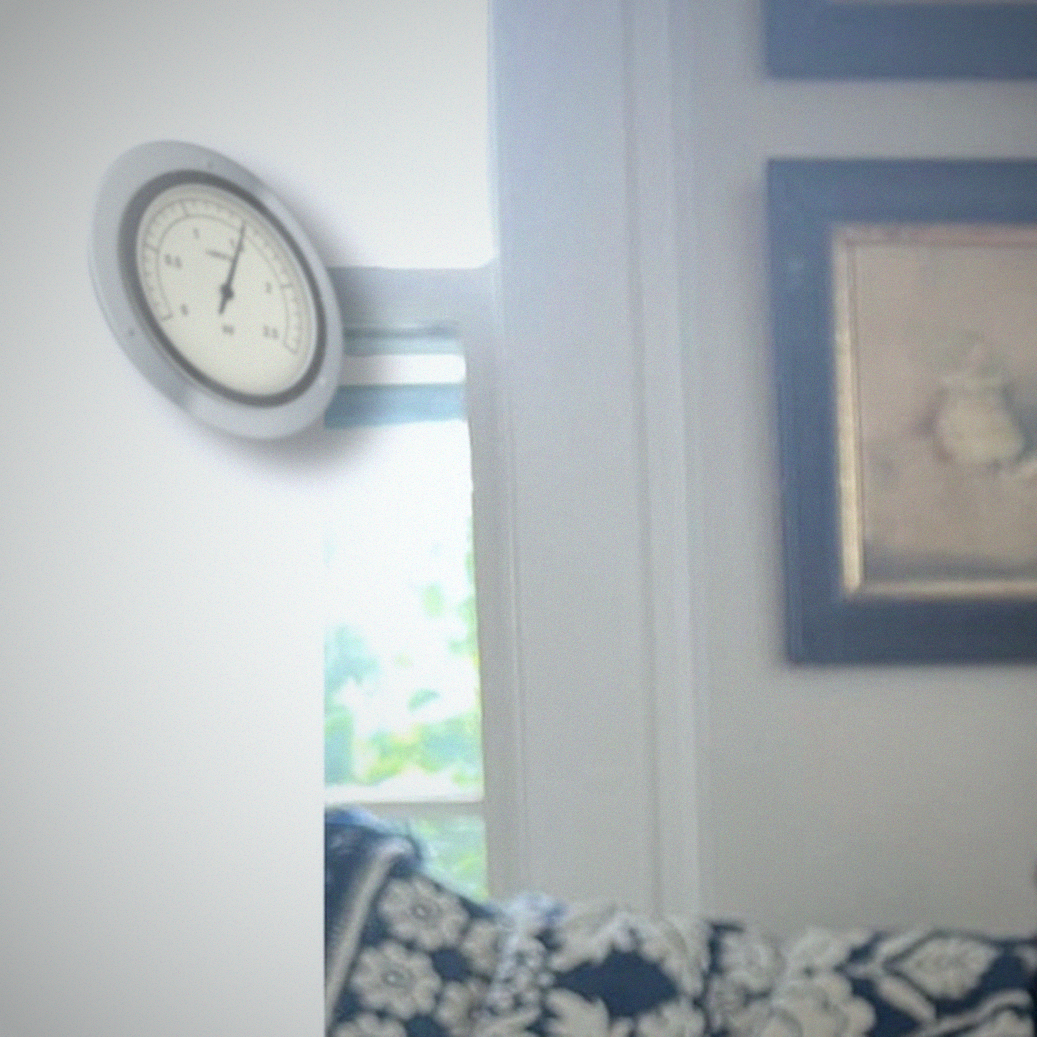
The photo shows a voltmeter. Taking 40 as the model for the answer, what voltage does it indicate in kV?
1.5
